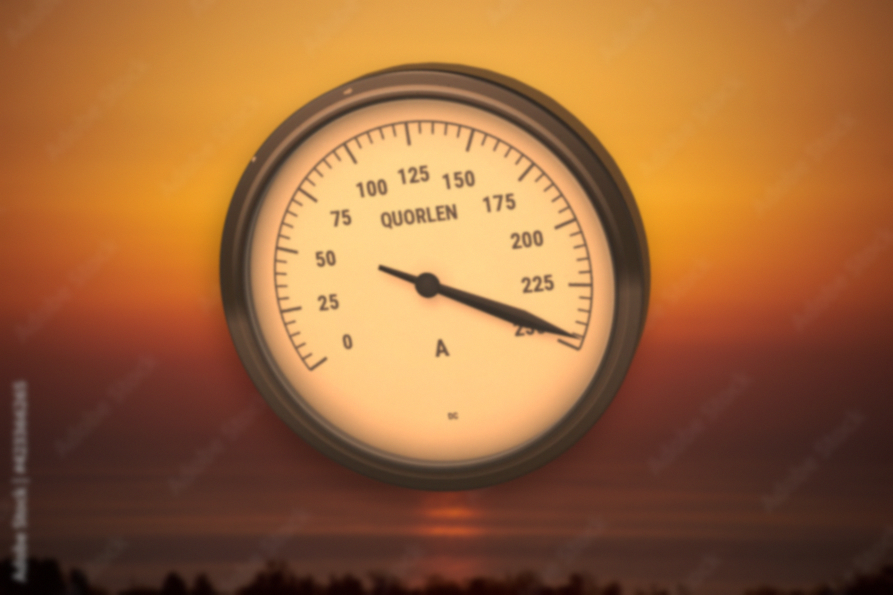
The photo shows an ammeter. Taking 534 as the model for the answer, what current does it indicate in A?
245
